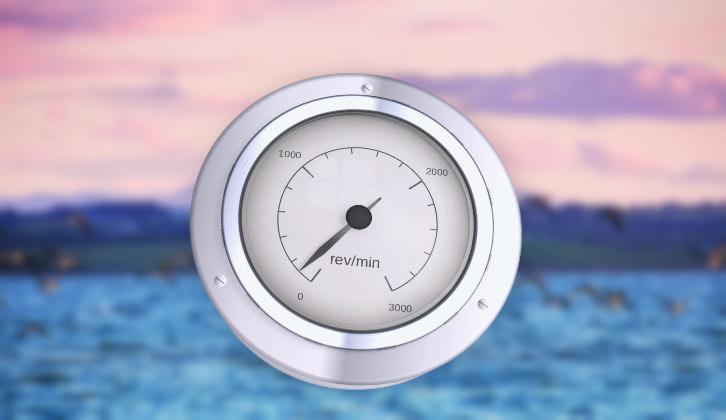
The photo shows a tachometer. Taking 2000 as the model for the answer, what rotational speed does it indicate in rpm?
100
